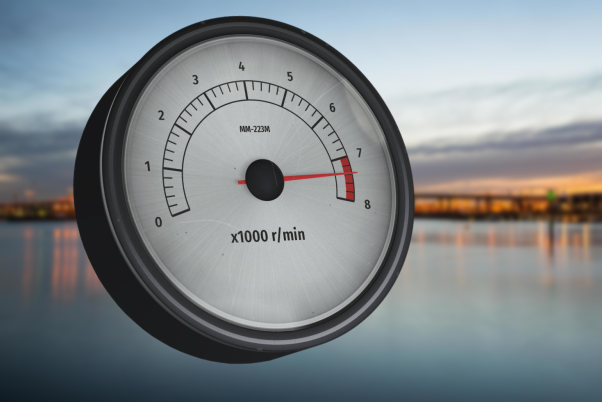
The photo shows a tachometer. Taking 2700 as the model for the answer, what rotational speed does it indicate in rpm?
7400
